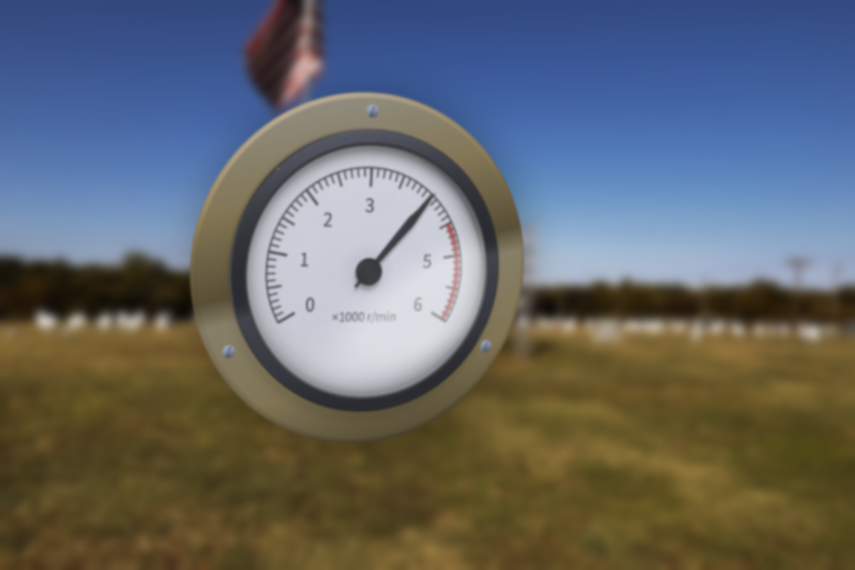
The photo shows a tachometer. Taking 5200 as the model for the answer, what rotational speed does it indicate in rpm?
4000
